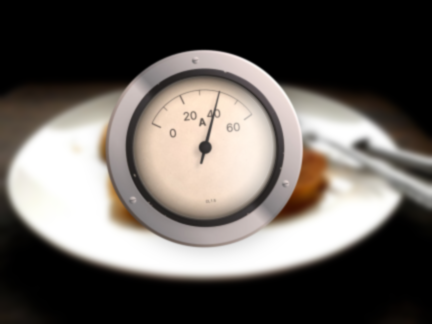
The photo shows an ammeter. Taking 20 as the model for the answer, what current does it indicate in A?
40
